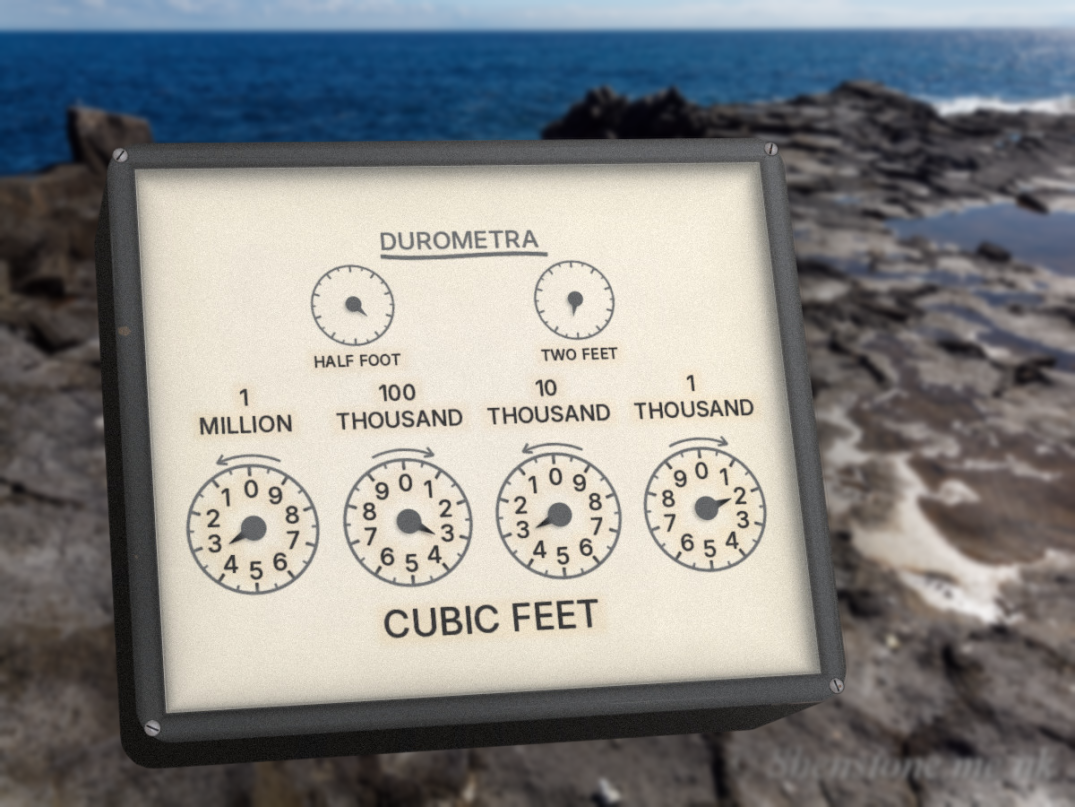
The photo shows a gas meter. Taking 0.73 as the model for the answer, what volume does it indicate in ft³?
333200
